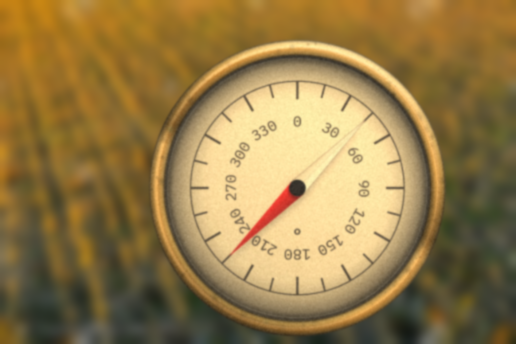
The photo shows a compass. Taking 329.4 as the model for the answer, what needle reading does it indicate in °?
225
